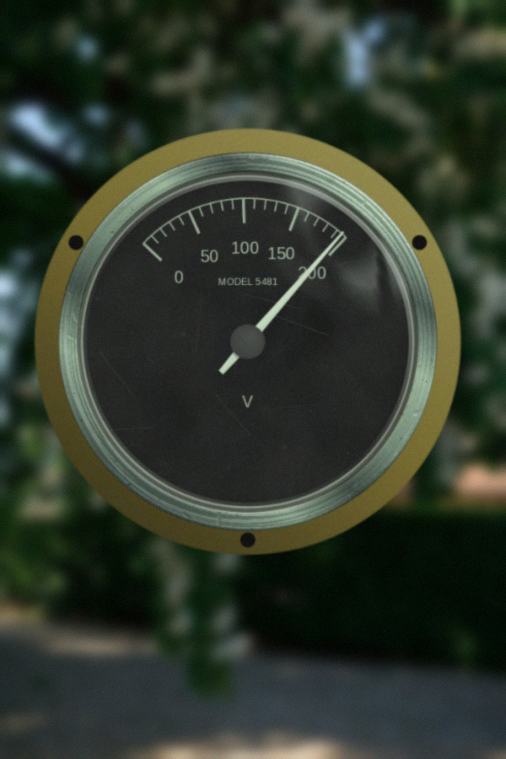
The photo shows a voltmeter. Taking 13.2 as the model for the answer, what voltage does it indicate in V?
195
